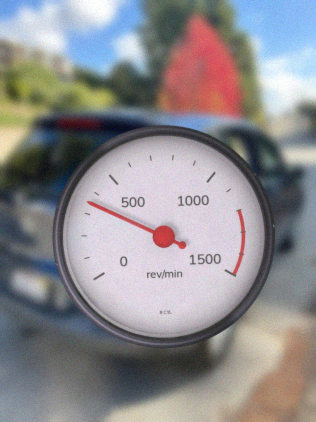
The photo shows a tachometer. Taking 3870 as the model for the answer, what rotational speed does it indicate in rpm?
350
